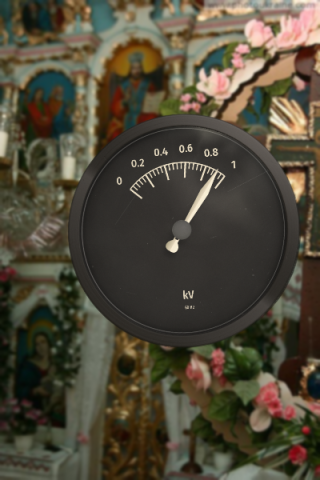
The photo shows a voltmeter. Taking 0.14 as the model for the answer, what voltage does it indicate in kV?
0.92
